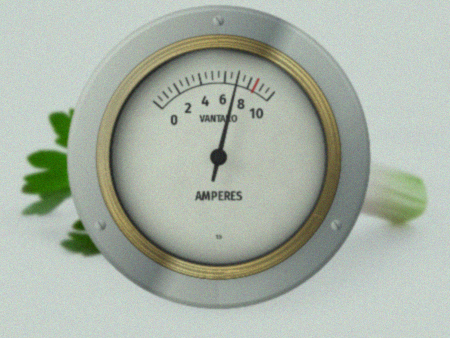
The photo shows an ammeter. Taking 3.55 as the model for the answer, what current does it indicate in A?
7
